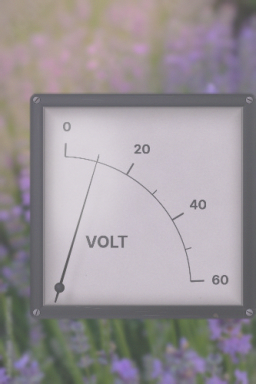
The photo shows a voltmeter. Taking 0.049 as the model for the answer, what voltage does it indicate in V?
10
